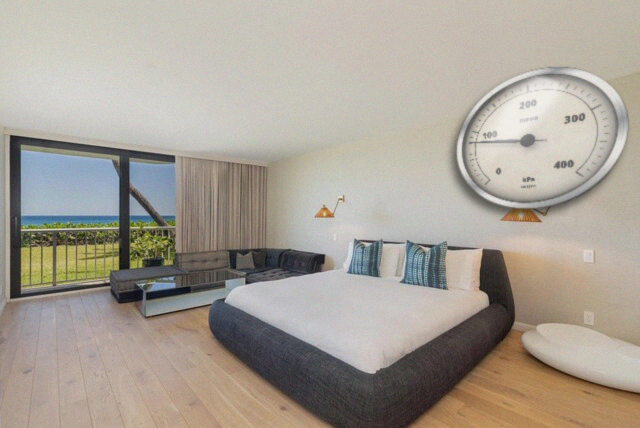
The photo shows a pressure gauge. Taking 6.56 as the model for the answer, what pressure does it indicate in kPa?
80
